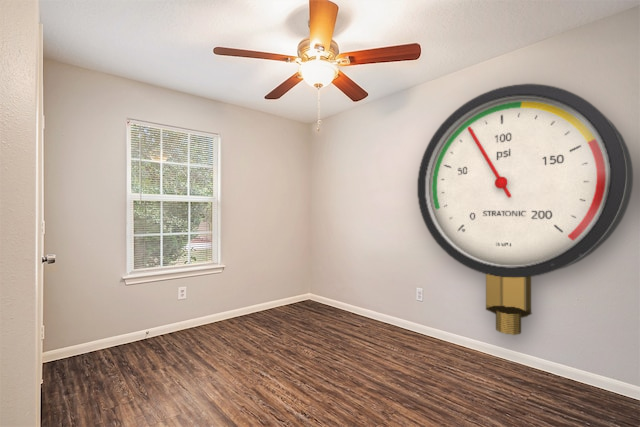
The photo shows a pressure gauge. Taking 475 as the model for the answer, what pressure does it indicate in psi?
80
